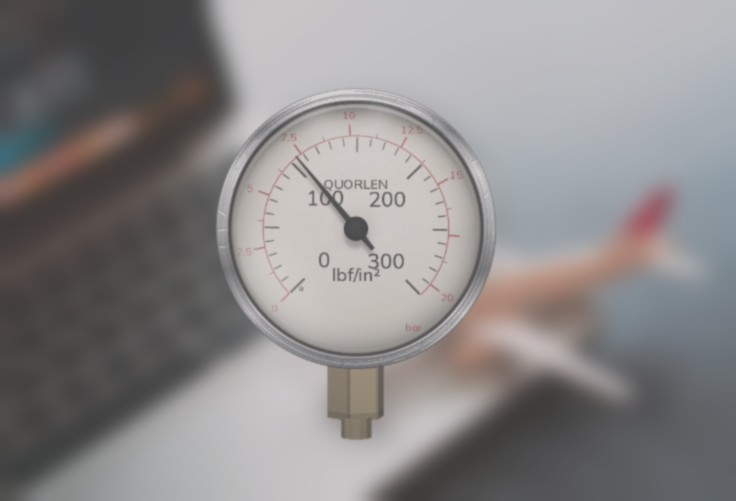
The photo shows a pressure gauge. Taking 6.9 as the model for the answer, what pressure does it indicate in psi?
105
